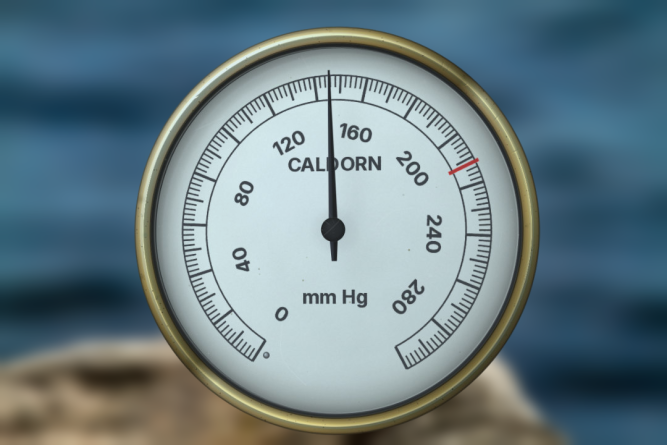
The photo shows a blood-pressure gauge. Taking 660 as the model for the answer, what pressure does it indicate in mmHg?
146
